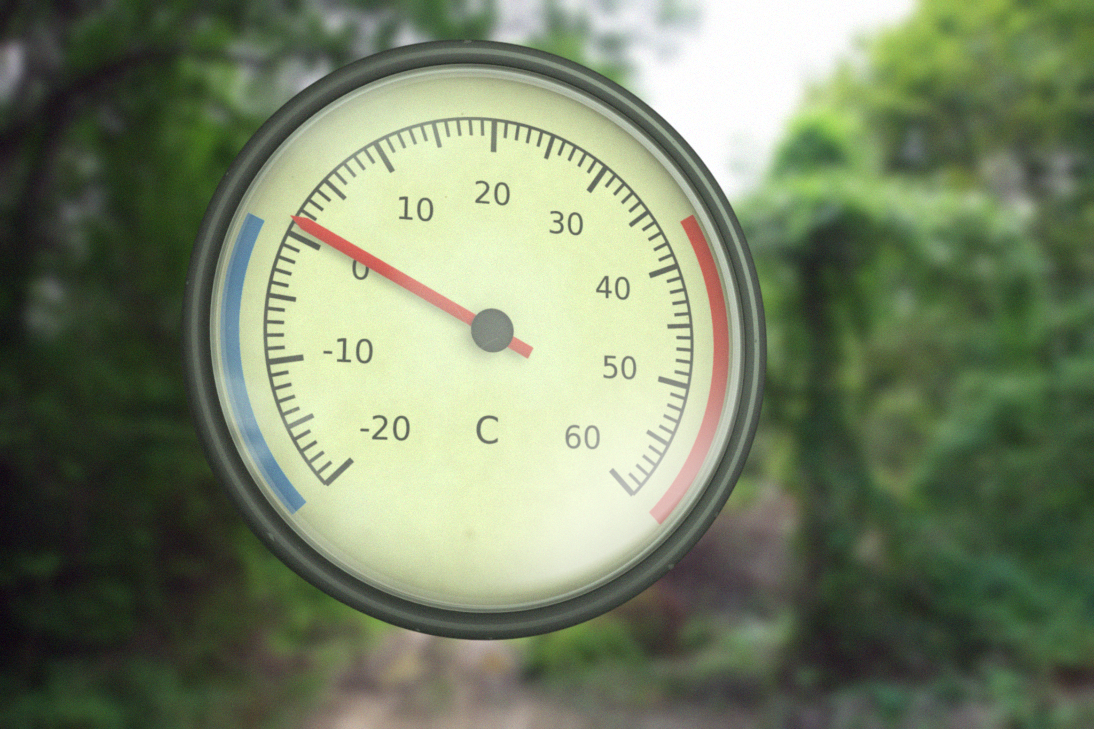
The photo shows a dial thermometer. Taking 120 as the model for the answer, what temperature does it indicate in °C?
1
